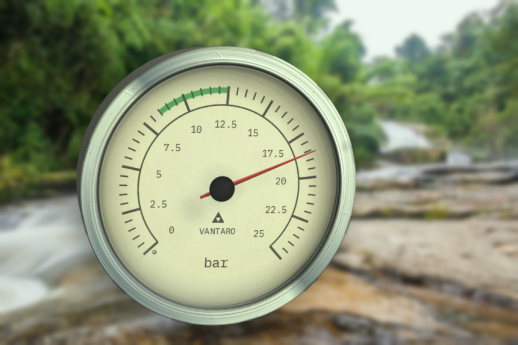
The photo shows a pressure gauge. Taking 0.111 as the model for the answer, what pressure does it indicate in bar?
18.5
